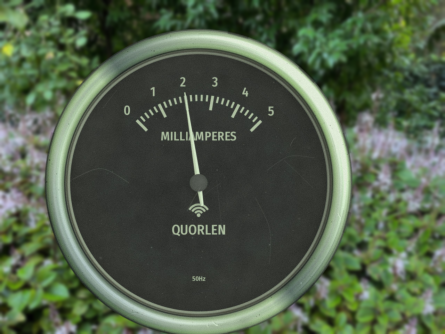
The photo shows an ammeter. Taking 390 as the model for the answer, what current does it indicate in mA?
2
